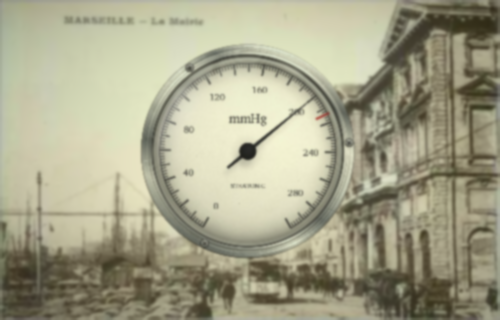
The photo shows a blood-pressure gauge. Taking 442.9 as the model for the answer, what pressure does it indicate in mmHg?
200
